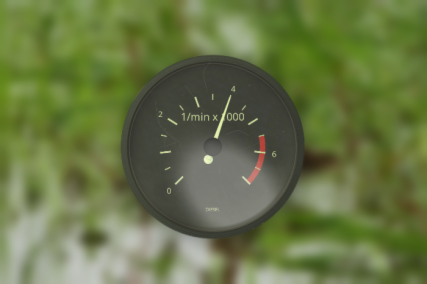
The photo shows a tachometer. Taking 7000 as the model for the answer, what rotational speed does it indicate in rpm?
4000
